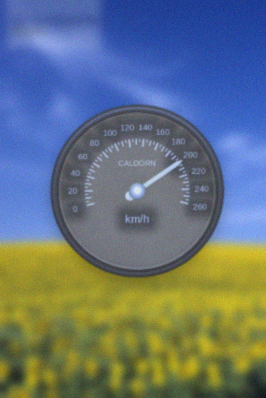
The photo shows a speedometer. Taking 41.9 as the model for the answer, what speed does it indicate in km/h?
200
